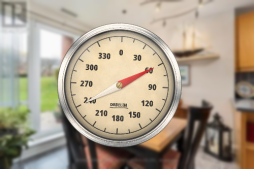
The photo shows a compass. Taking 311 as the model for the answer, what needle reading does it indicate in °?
60
